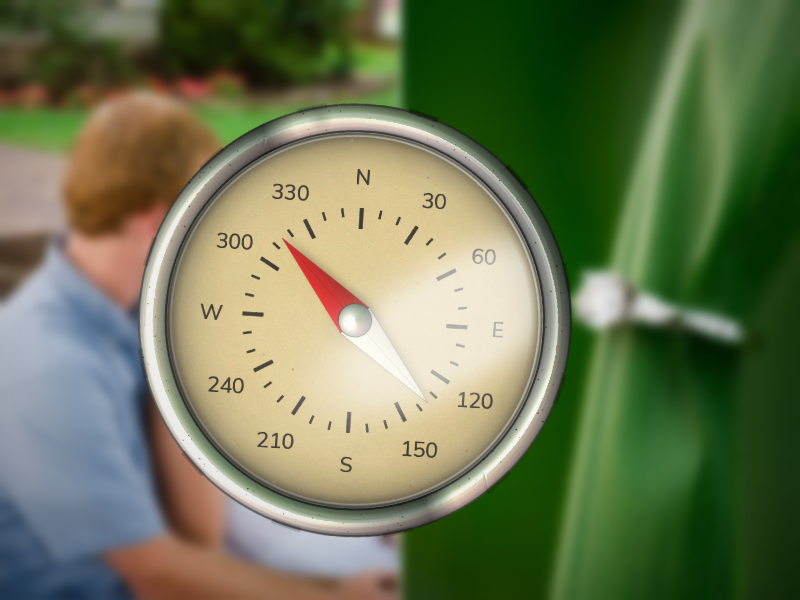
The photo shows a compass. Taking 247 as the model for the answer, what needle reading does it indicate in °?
315
